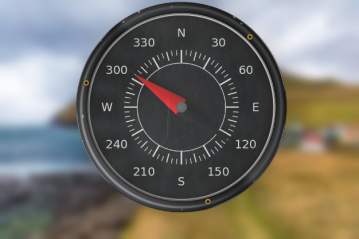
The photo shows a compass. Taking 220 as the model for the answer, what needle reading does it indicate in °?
305
